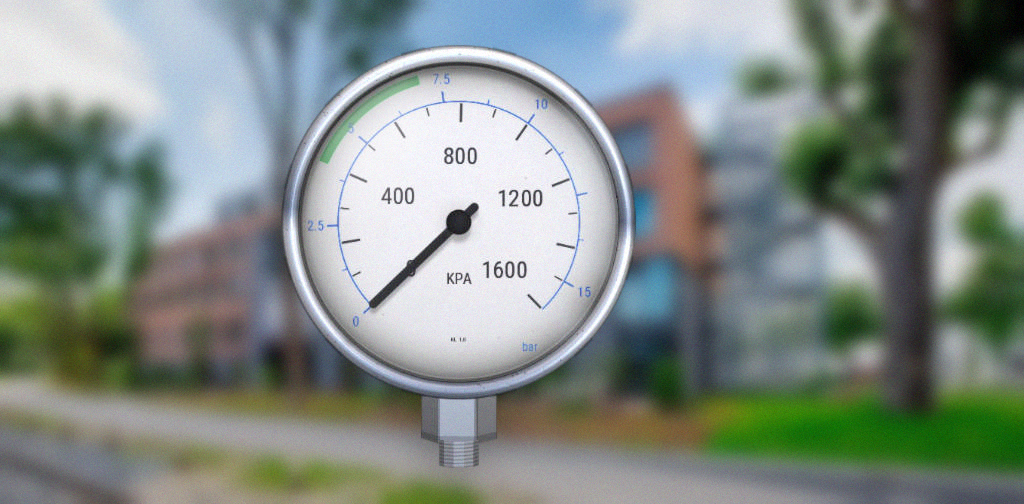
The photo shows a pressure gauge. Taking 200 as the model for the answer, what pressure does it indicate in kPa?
0
